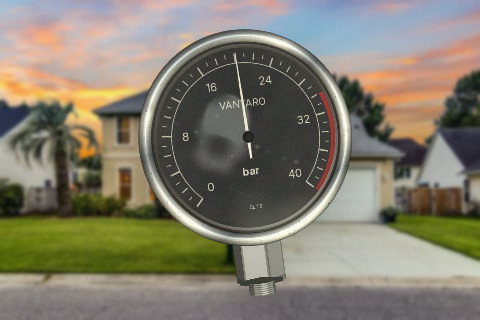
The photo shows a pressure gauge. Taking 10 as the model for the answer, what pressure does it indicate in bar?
20
